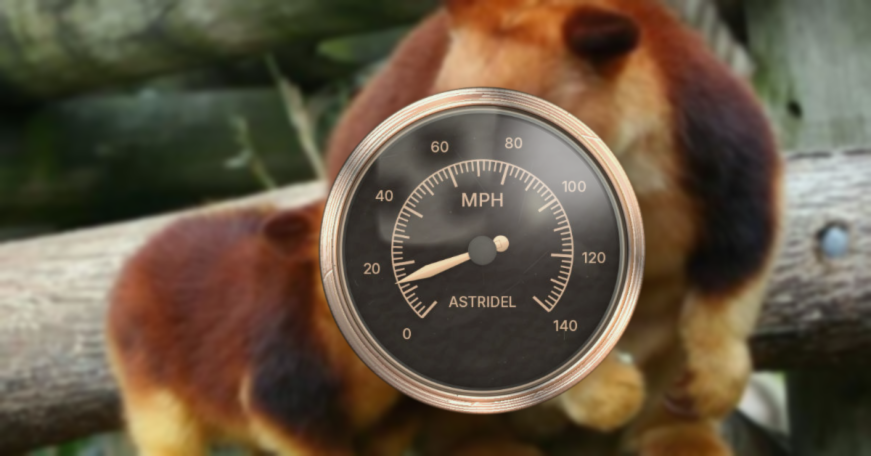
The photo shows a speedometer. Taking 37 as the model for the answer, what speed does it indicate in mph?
14
